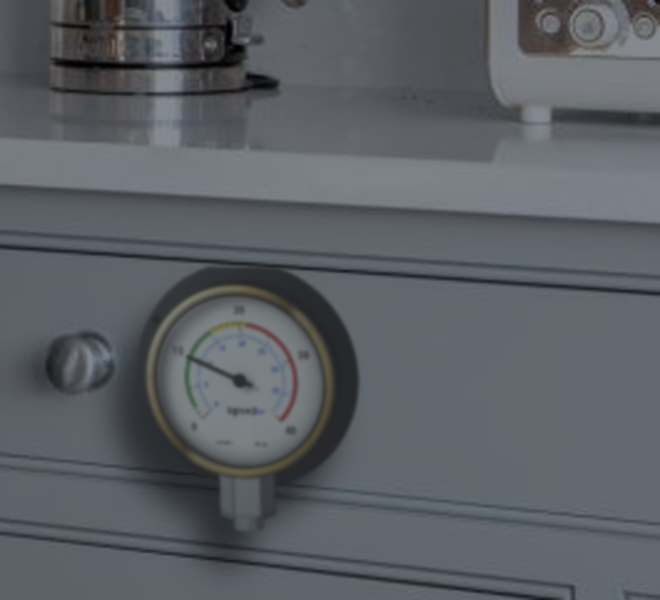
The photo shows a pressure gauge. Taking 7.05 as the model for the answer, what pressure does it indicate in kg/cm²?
10
